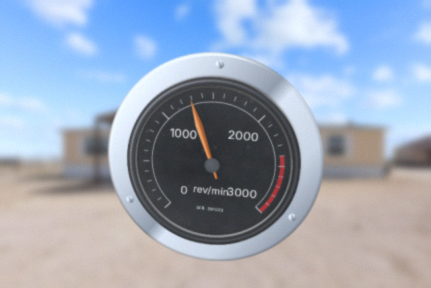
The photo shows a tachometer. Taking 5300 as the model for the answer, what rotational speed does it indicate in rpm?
1300
